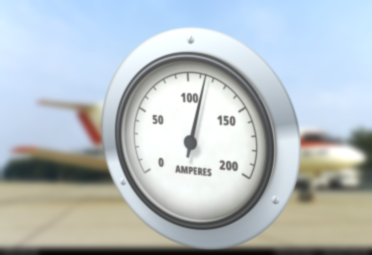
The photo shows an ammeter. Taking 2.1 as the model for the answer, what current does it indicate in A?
115
